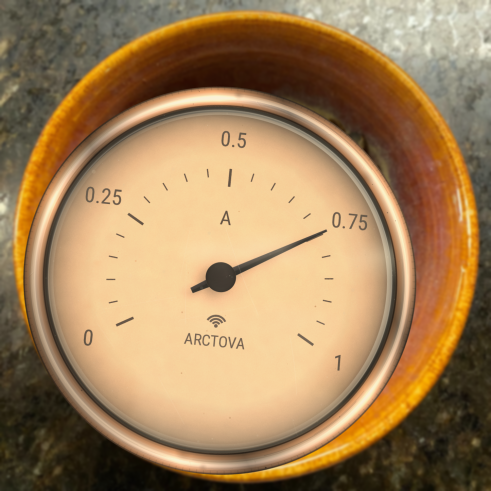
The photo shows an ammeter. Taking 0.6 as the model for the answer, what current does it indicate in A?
0.75
